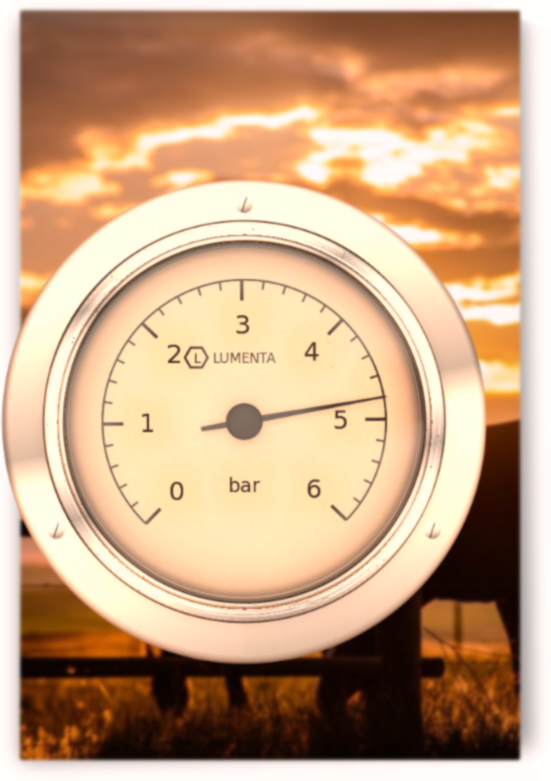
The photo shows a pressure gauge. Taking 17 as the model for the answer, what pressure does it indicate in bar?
4.8
